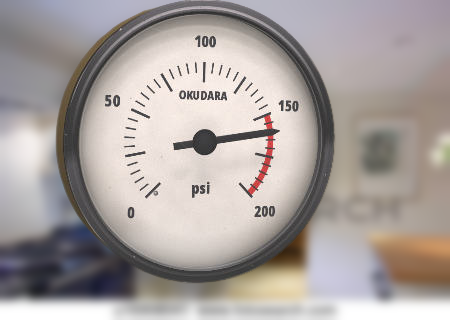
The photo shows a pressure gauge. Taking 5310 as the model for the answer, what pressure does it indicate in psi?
160
